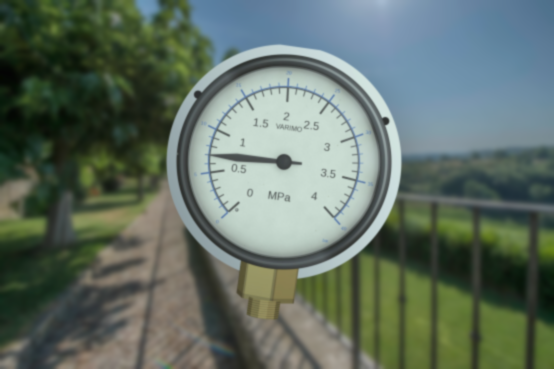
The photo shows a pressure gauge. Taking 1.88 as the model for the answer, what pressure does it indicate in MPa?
0.7
